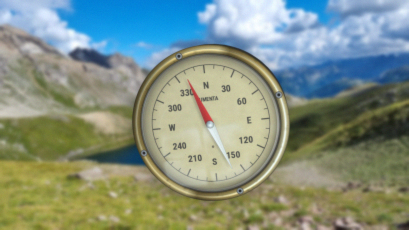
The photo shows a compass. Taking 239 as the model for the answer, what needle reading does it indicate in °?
340
